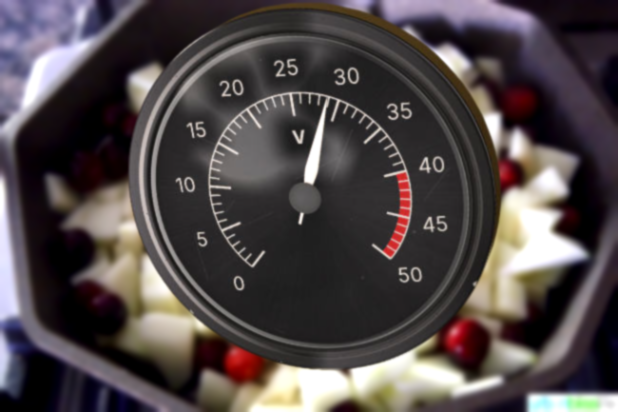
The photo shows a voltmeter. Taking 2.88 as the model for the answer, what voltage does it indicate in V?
29
